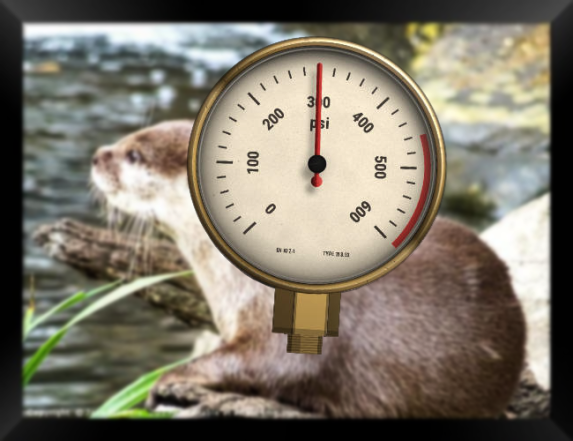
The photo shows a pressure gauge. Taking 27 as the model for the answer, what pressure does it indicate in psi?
300
